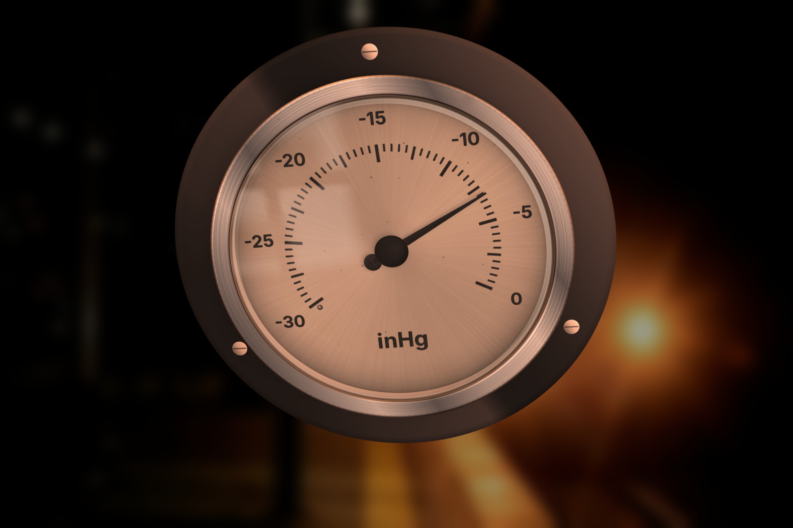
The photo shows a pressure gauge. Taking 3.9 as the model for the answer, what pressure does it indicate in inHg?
-7
